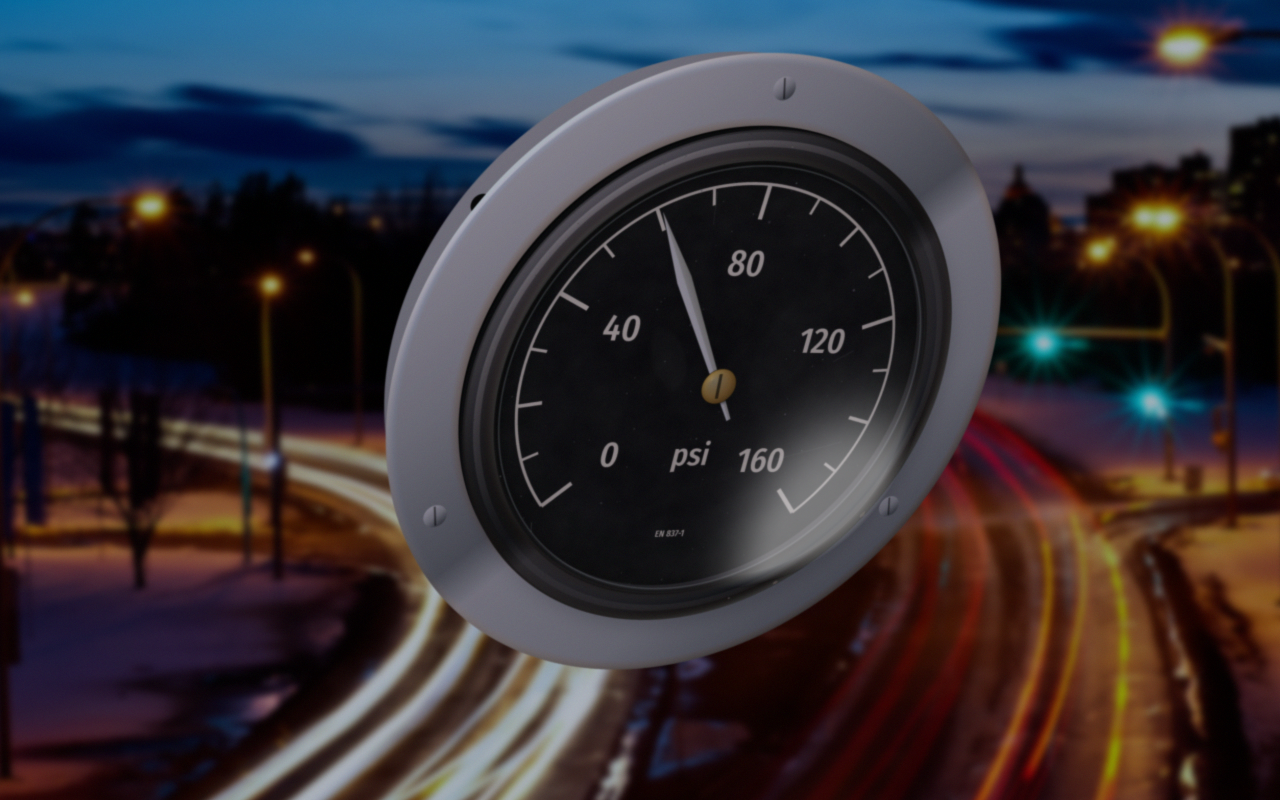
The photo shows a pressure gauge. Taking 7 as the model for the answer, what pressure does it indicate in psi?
60
